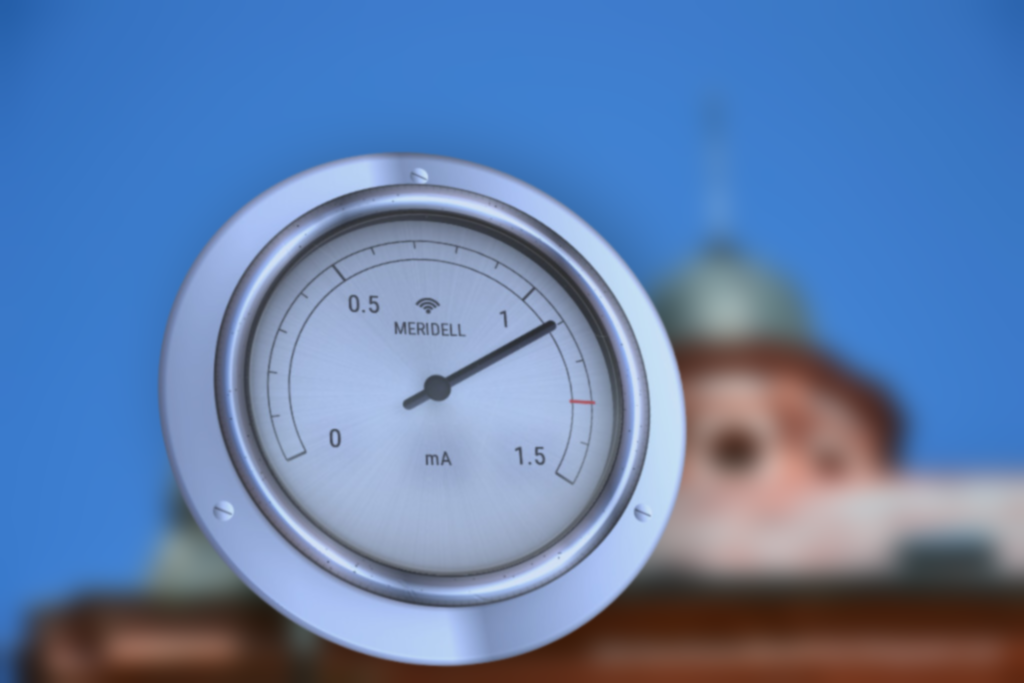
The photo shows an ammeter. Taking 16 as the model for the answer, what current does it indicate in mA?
1.1
